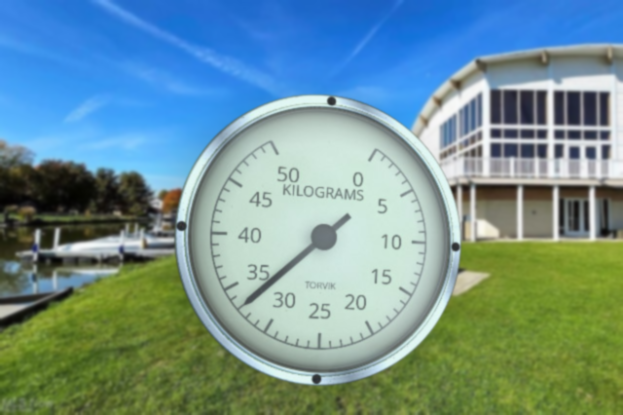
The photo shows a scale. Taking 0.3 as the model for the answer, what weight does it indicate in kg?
33
